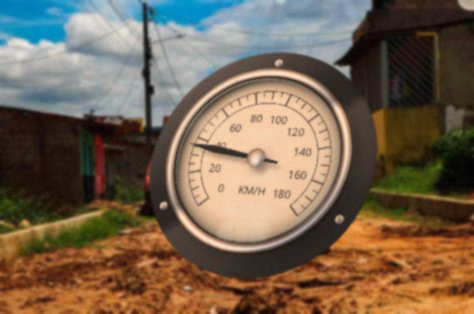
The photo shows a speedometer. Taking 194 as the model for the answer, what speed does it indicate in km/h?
35
